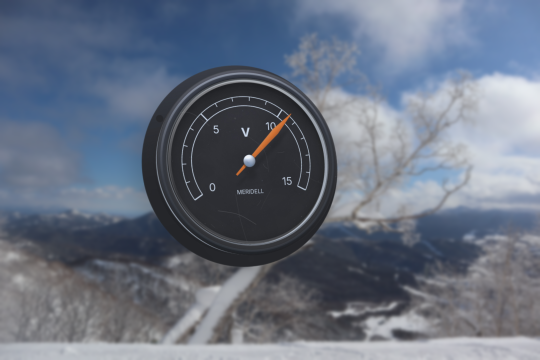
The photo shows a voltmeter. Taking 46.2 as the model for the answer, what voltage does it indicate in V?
10.5
